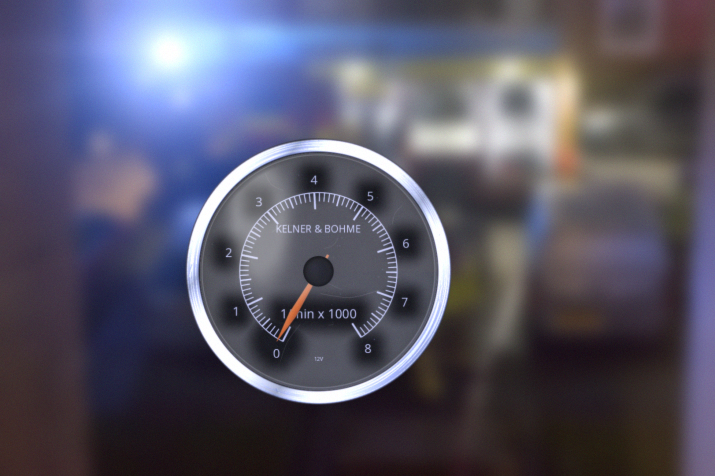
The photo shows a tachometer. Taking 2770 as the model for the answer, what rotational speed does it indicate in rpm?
100
